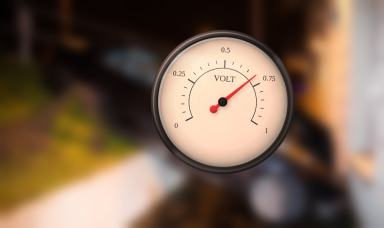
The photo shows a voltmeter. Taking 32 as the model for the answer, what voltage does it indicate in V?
0.7
